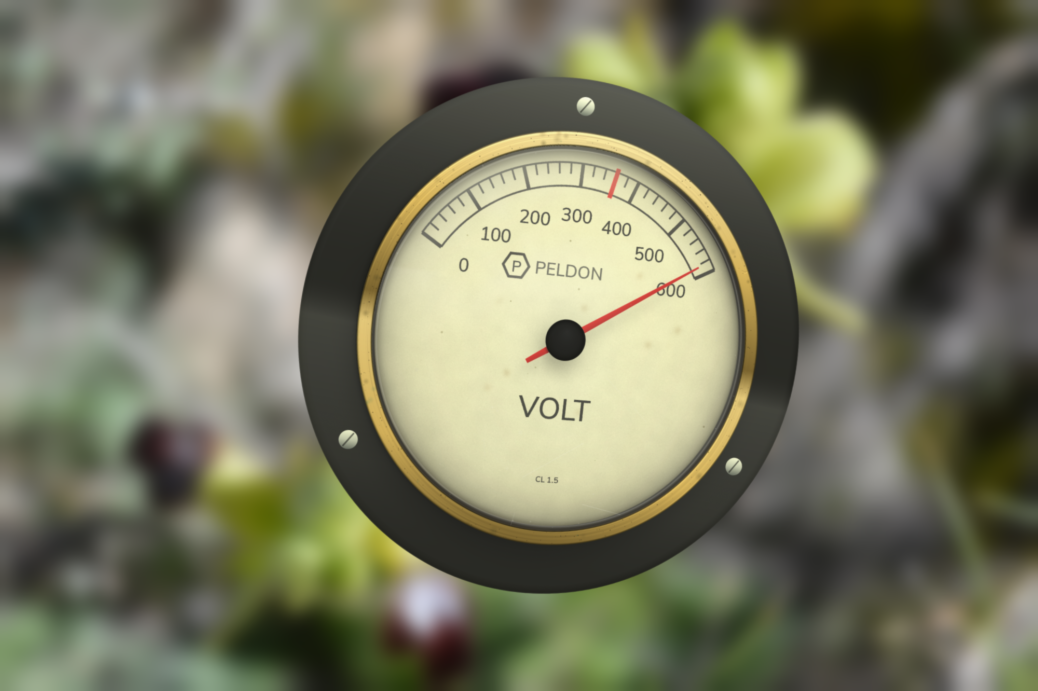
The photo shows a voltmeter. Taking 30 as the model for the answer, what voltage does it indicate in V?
580
